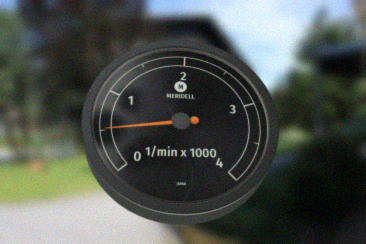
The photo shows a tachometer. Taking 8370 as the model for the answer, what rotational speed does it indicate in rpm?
500
